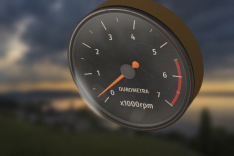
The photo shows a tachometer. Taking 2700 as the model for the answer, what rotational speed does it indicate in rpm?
250
